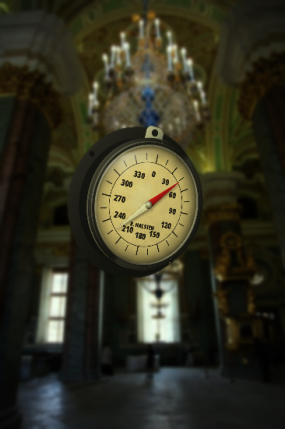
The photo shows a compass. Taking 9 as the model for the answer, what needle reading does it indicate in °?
45
